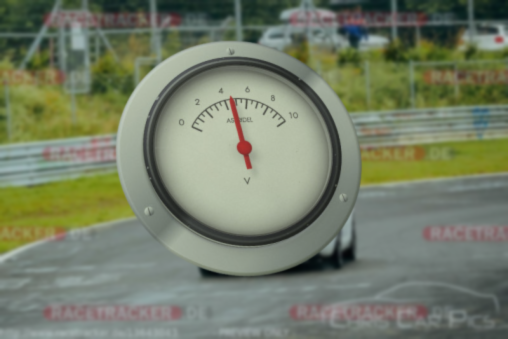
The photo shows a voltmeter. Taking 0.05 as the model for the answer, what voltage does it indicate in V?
4.5
